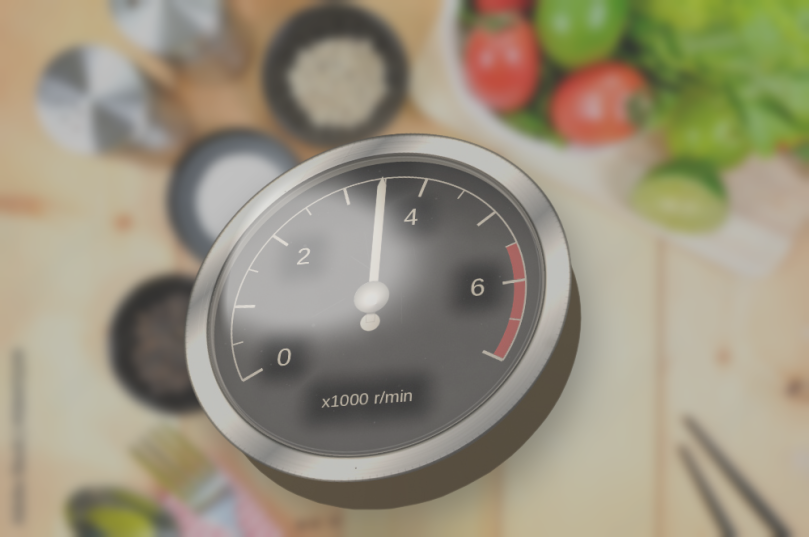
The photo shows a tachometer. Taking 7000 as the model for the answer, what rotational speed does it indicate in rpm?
3500
